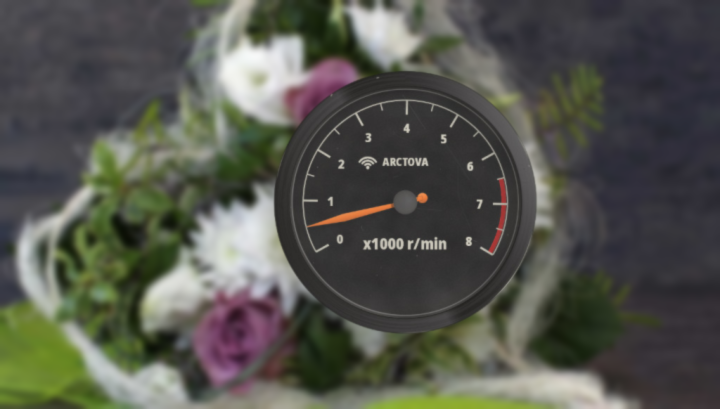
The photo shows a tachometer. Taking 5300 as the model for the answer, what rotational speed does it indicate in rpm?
500
